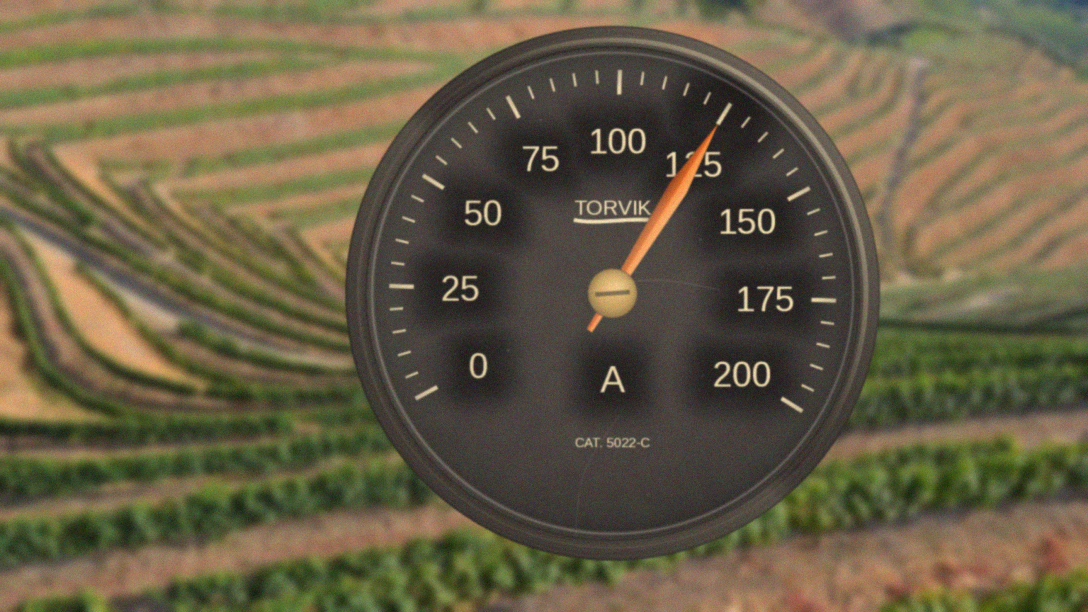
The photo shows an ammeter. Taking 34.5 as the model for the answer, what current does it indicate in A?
125
